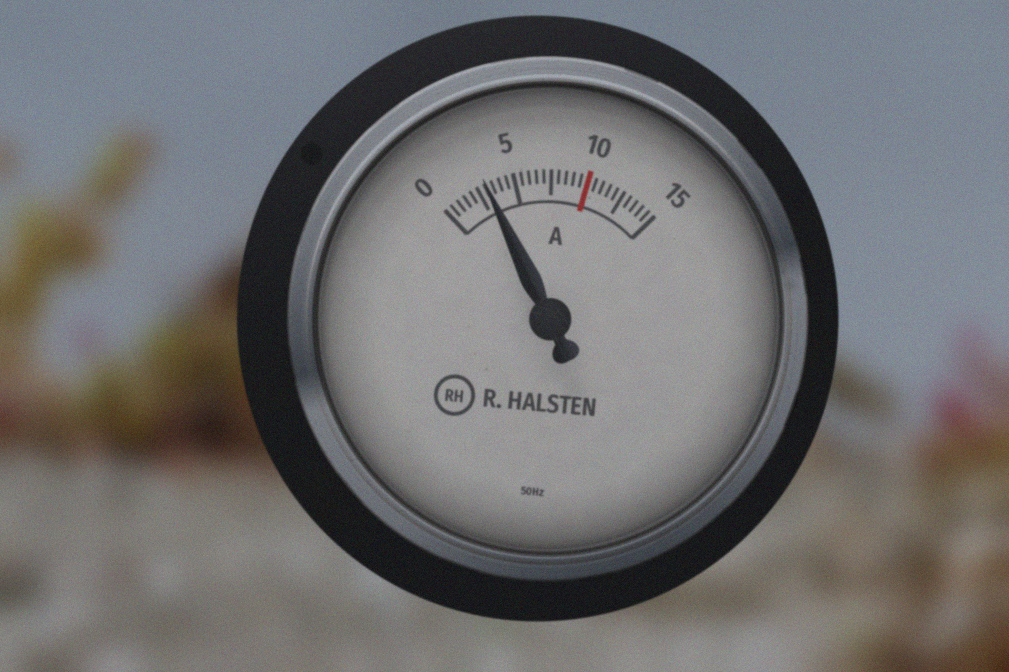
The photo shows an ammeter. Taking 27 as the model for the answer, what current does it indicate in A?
3
